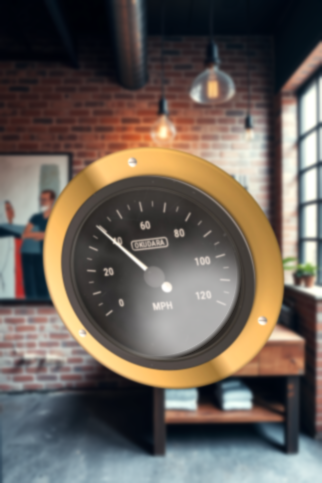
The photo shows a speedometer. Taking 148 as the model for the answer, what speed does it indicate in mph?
40
